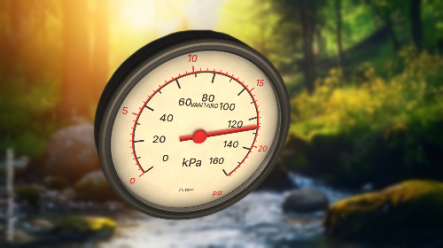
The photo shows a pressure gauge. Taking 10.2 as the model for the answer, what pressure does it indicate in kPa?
125
